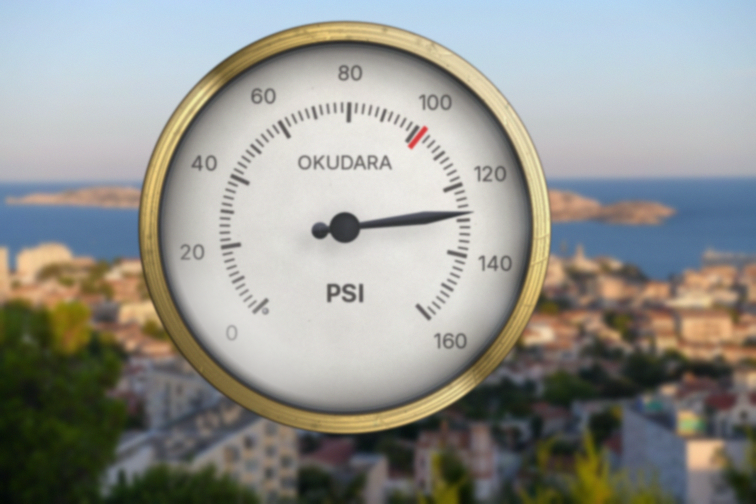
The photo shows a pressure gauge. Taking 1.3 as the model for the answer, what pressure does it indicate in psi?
128
